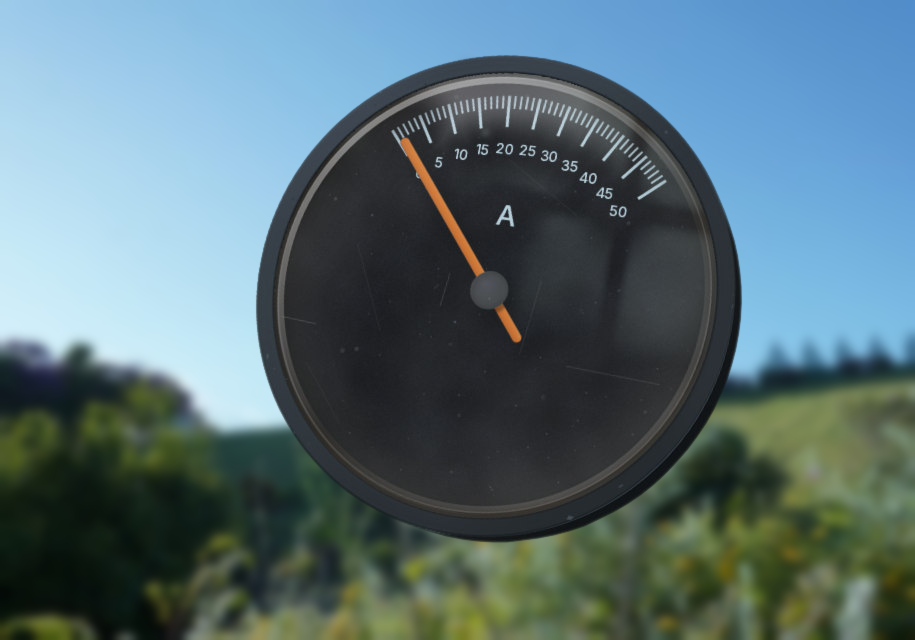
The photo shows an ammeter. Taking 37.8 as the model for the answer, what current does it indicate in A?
1
